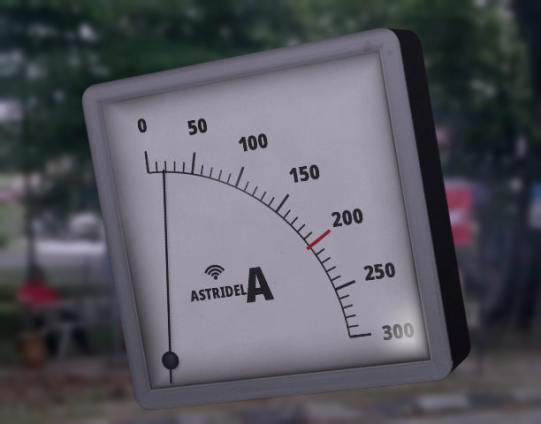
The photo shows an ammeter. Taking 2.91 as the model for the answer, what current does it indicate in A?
20
